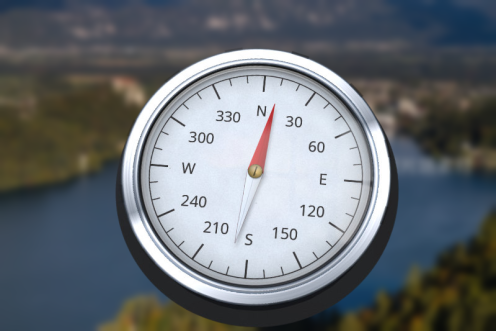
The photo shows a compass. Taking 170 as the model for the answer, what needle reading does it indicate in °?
10
